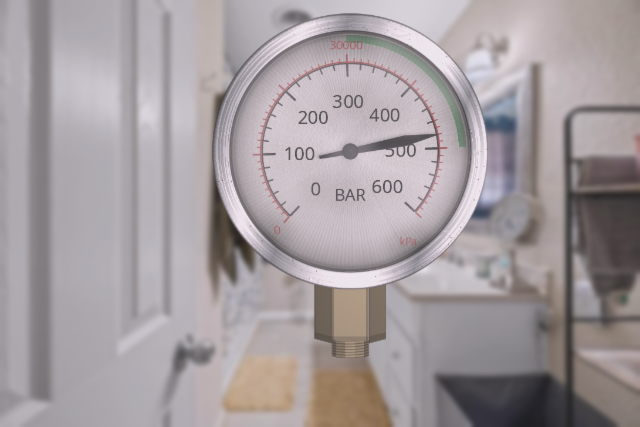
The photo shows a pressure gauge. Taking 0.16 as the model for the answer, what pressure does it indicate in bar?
480
